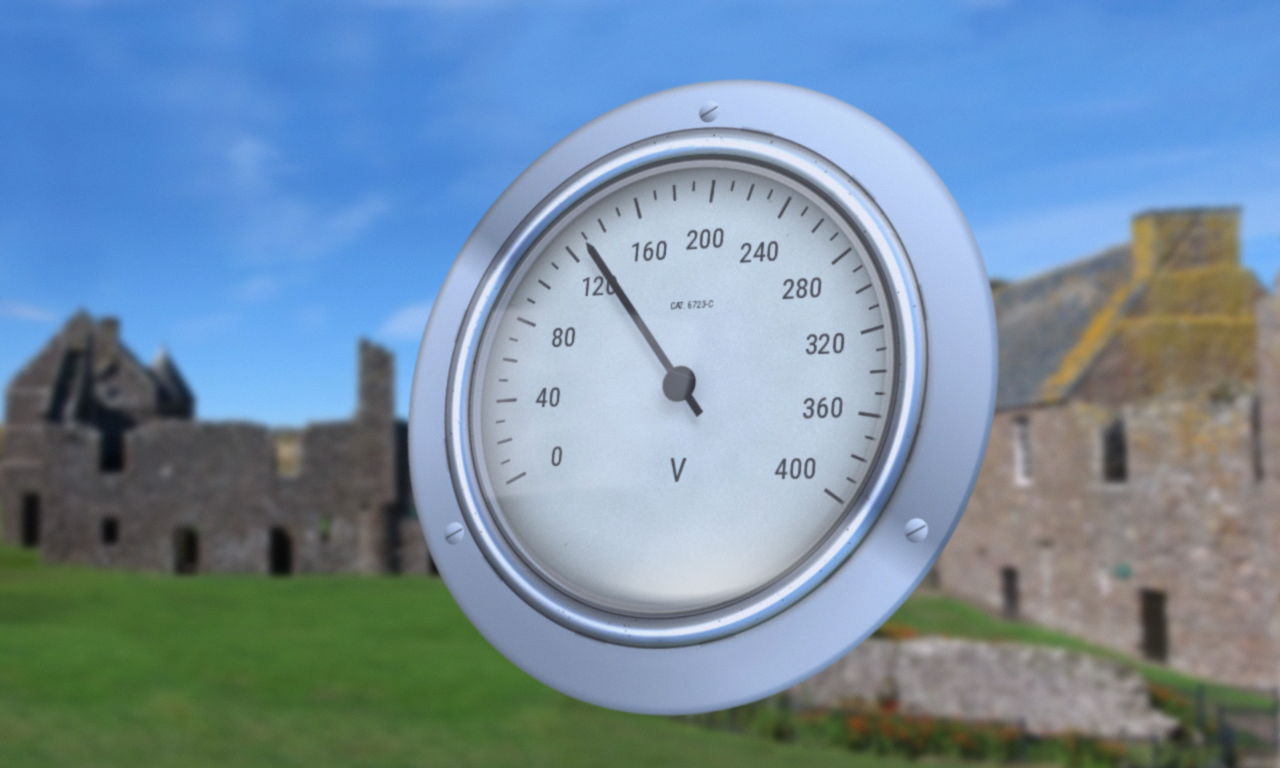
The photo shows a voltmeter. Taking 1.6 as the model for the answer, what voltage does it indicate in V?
130
